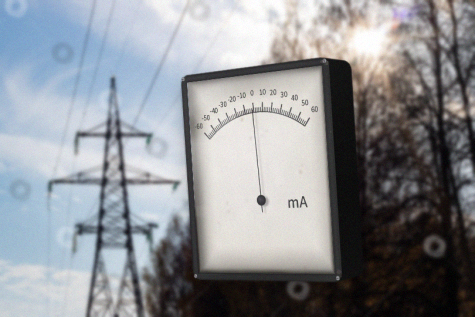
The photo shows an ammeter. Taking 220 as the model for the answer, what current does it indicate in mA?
0
